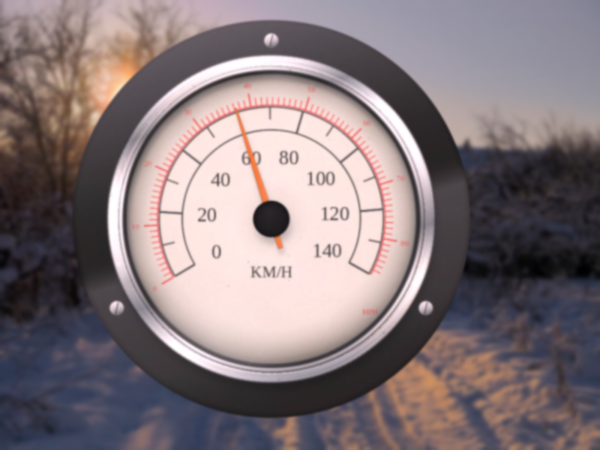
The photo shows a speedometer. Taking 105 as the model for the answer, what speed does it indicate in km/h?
60
